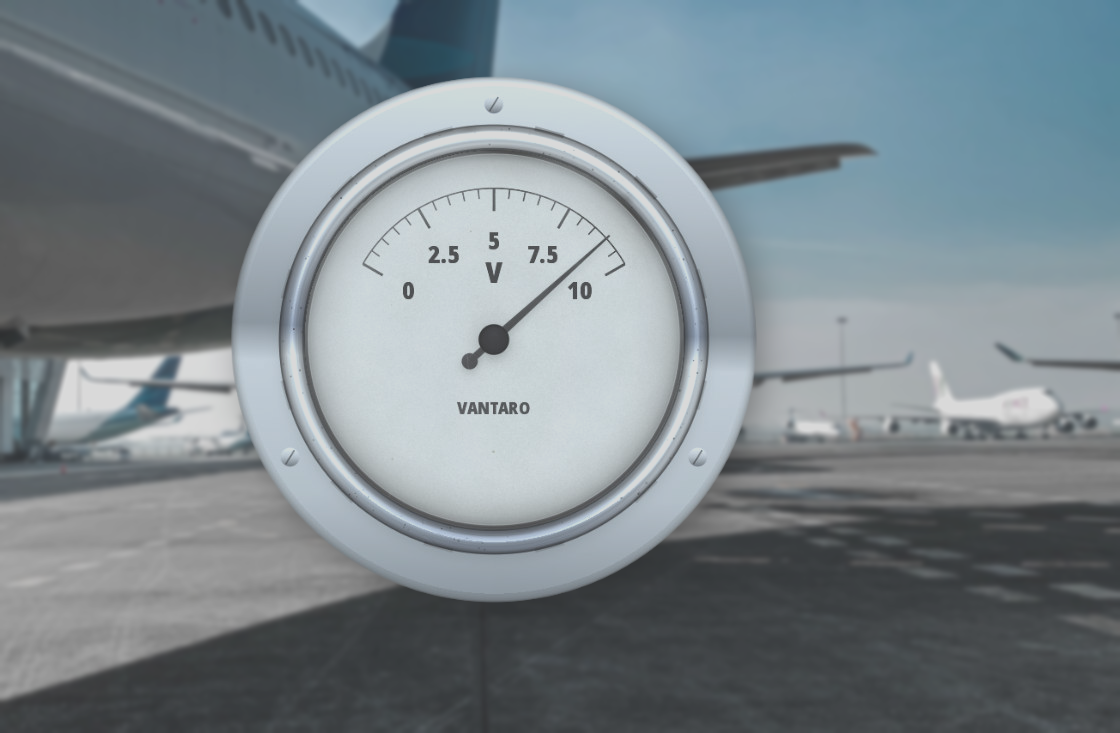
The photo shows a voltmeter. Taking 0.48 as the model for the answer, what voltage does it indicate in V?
9
